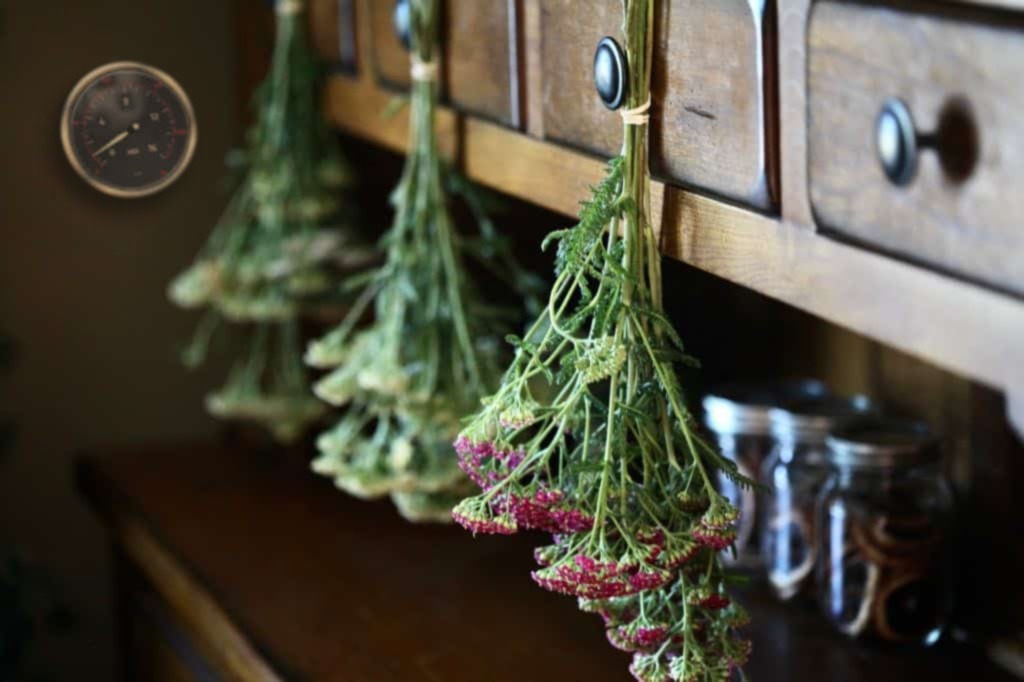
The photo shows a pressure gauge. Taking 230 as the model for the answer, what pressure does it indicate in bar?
1
